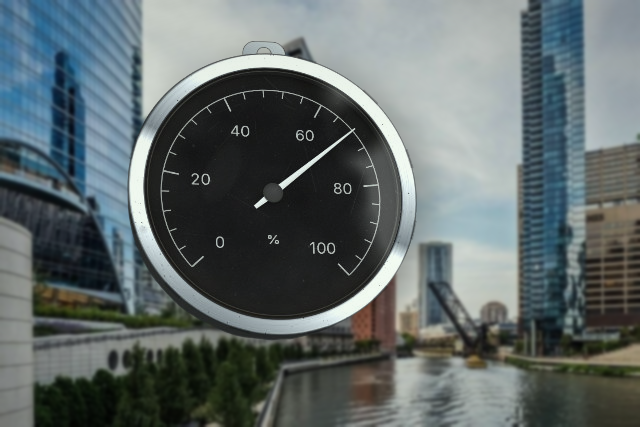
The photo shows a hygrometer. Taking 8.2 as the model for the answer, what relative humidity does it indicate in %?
68
